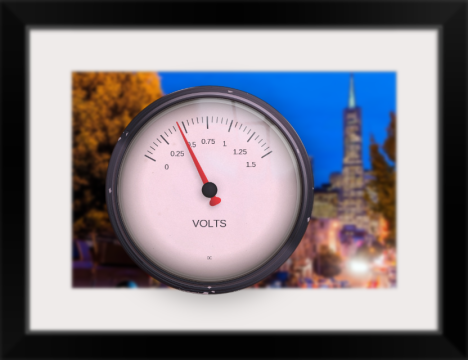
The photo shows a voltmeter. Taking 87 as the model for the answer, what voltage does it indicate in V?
0.45
